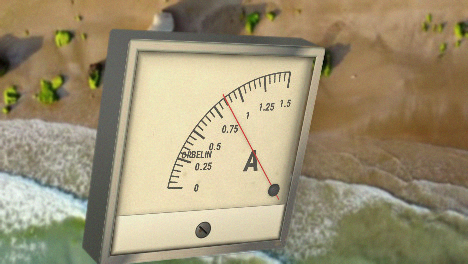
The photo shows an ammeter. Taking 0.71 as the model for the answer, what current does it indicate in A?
0.85
